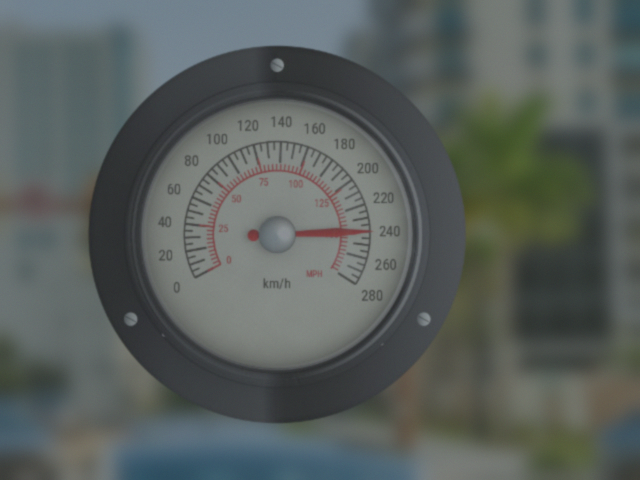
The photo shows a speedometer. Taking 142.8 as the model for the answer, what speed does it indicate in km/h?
240
